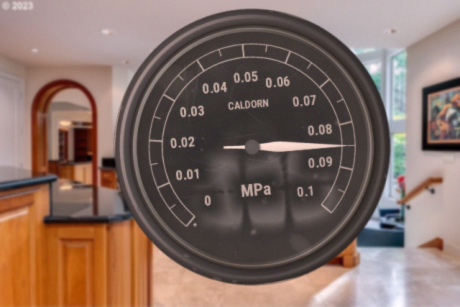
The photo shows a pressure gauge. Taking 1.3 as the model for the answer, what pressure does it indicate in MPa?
0.085
